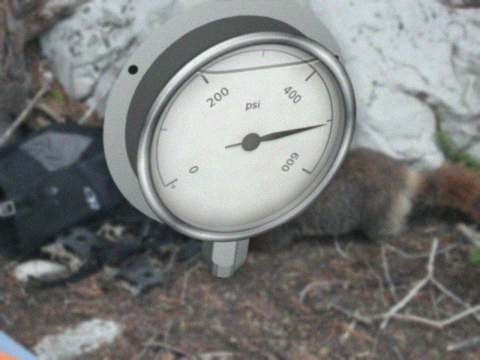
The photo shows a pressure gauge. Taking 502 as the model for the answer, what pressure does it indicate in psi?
500
